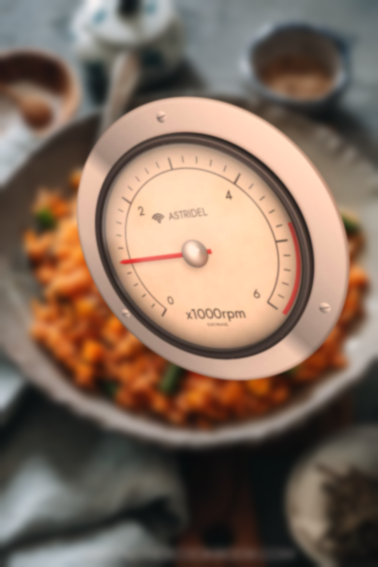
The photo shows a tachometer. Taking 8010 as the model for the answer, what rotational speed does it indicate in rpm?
1000
